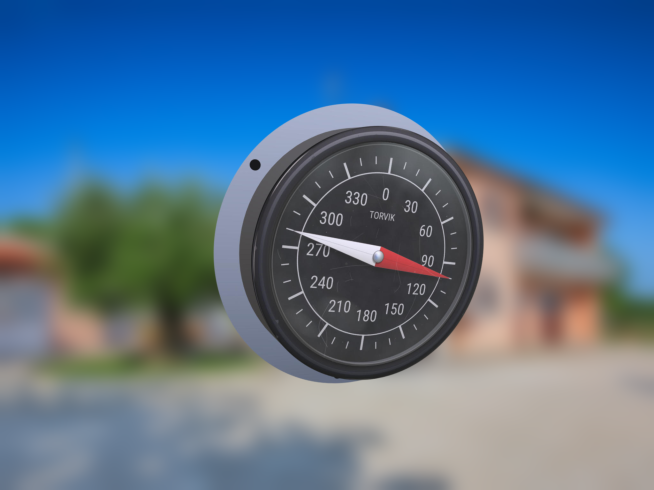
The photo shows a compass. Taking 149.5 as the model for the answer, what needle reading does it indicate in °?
100
